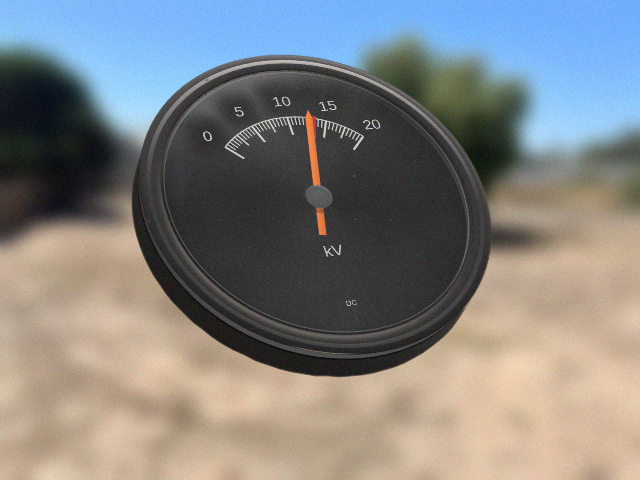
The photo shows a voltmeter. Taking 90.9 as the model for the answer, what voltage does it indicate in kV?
12.5
